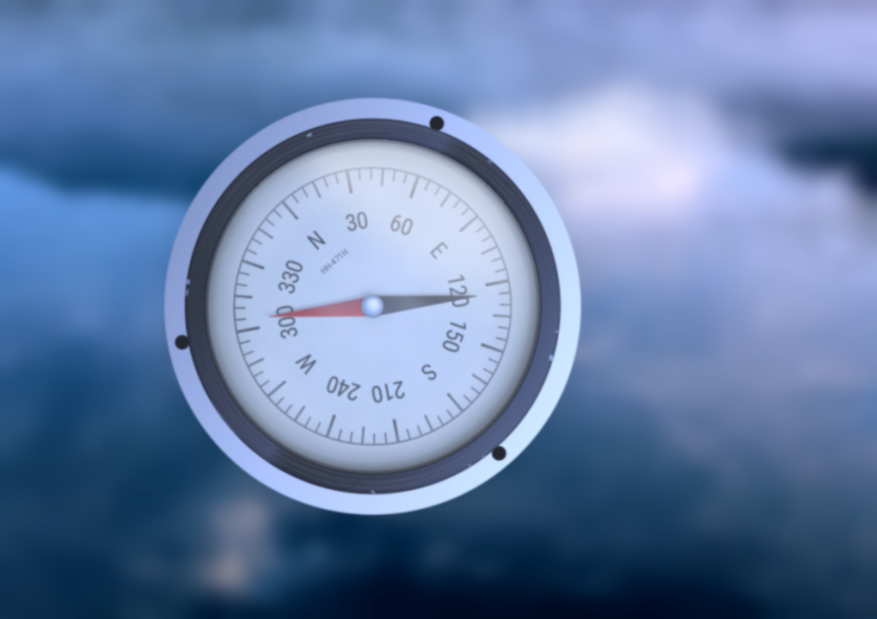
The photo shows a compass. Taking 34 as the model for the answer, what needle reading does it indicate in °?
305
